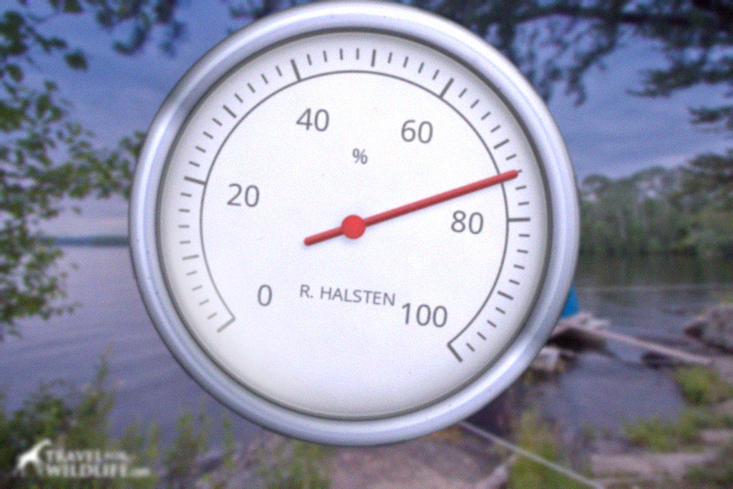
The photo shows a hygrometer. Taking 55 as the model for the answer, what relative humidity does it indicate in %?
74
